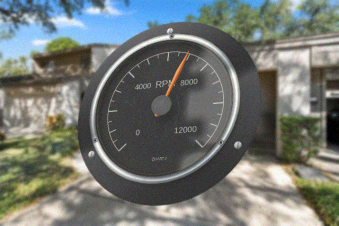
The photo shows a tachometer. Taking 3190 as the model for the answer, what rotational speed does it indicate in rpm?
7000
